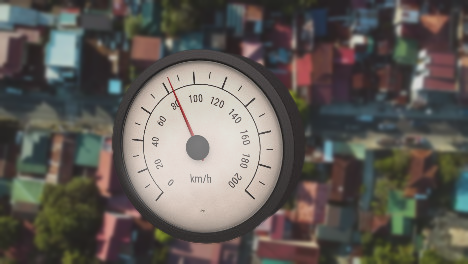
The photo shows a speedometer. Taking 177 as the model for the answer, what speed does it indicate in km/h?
85
